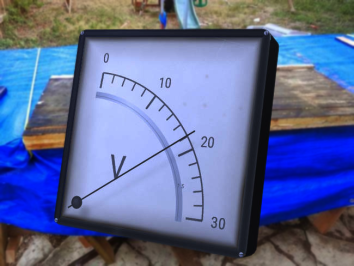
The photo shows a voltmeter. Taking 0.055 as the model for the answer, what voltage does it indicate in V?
18
